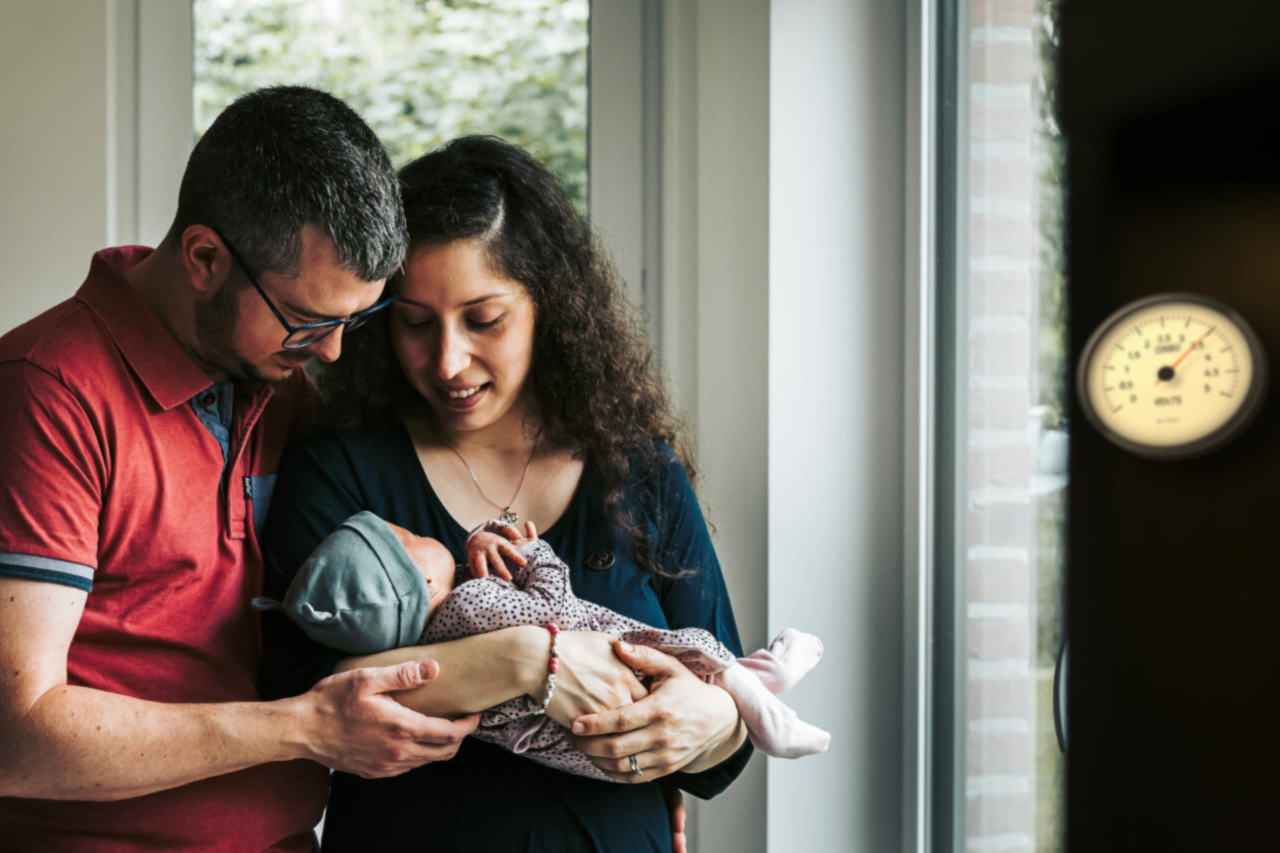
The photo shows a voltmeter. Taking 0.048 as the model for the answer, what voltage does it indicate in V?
3.5
